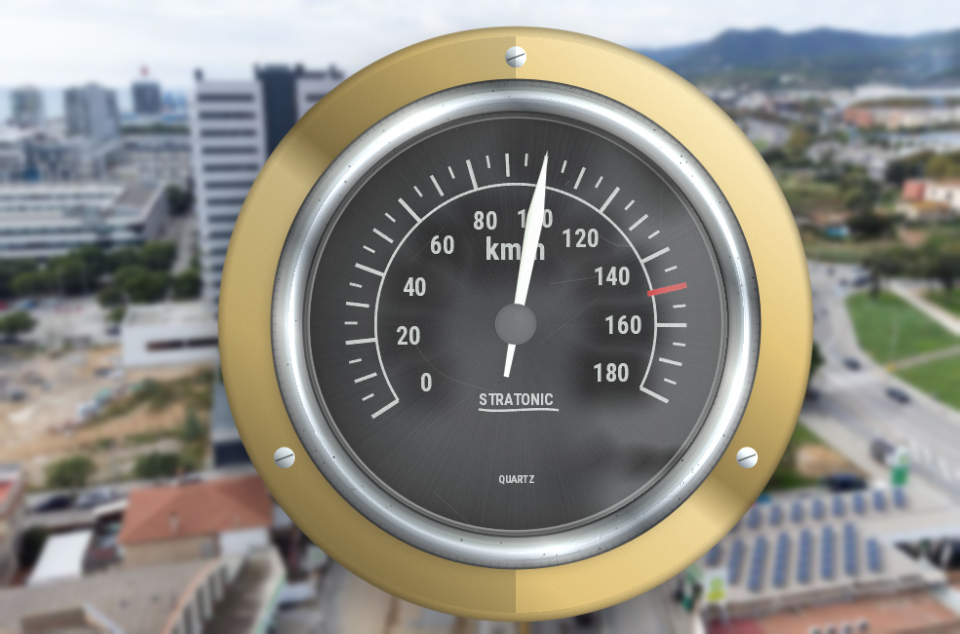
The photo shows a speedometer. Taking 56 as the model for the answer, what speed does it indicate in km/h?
100
